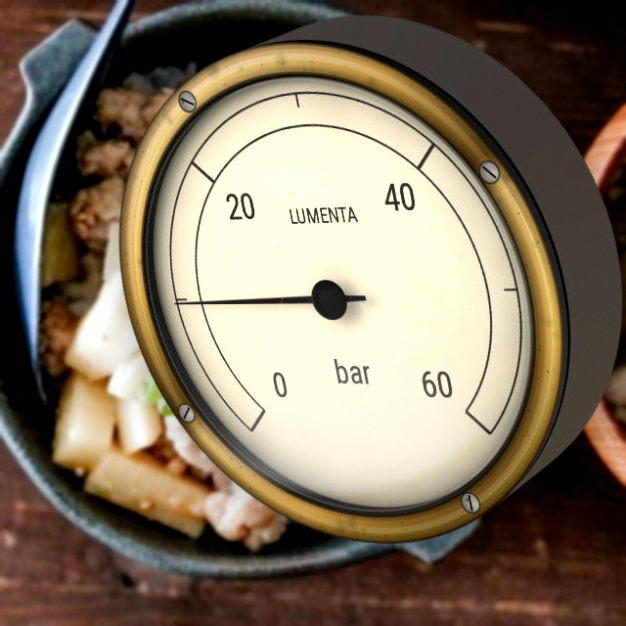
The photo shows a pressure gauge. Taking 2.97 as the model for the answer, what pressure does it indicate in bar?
10
